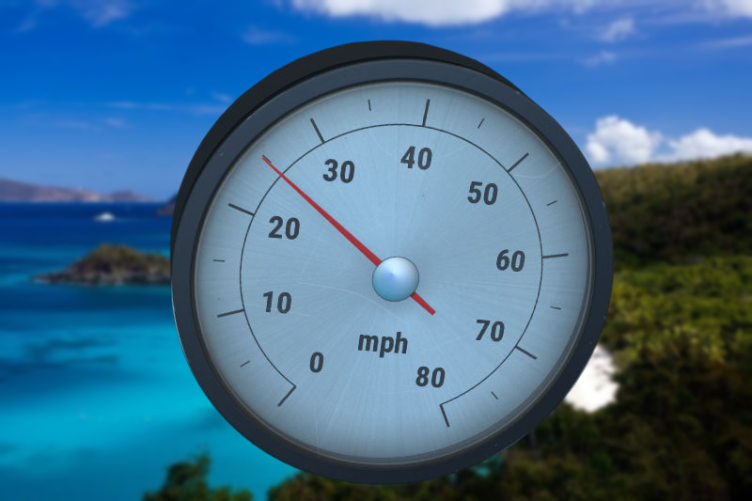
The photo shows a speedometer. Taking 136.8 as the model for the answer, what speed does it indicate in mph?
25
